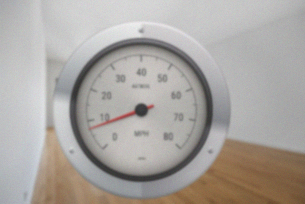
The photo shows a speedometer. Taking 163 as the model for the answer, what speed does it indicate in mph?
7.5
